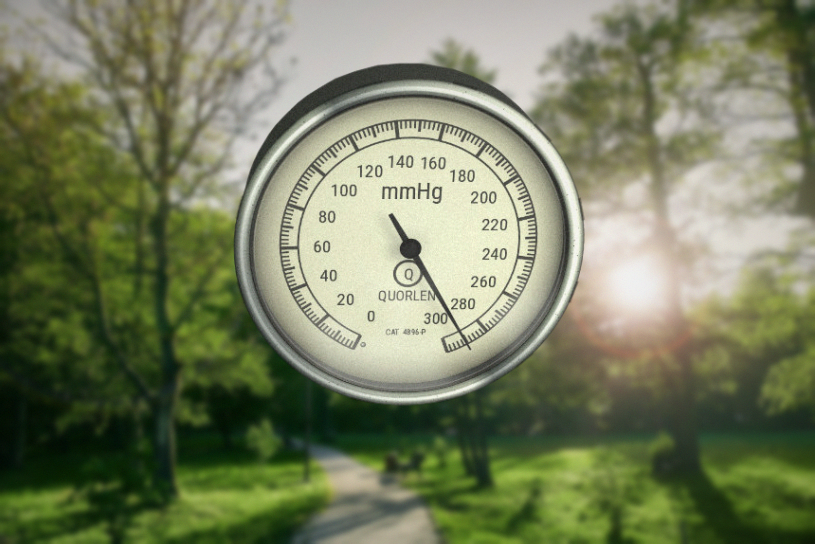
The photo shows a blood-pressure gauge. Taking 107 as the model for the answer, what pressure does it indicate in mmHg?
290
